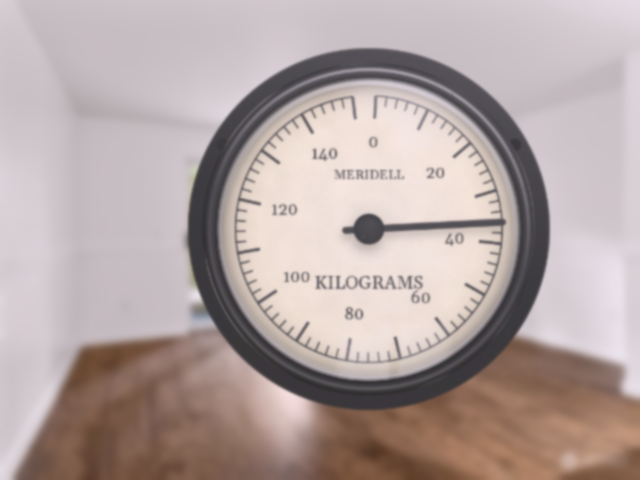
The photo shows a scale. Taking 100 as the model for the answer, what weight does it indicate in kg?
36
